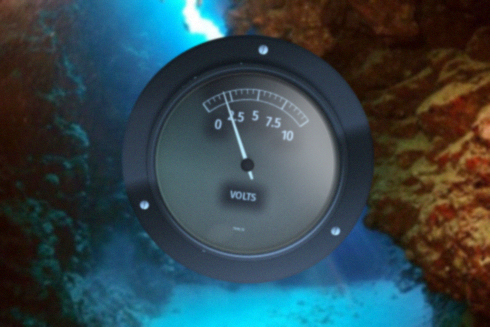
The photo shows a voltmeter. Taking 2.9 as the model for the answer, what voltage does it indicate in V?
2
